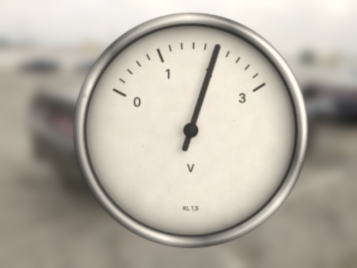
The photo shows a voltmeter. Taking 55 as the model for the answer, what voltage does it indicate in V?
2
